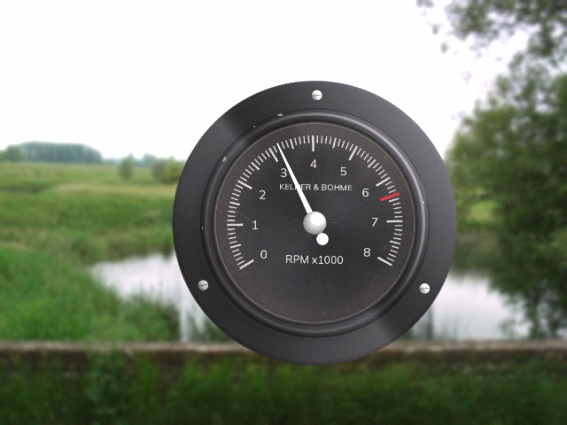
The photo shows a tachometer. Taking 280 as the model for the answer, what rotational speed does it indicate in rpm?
3200
